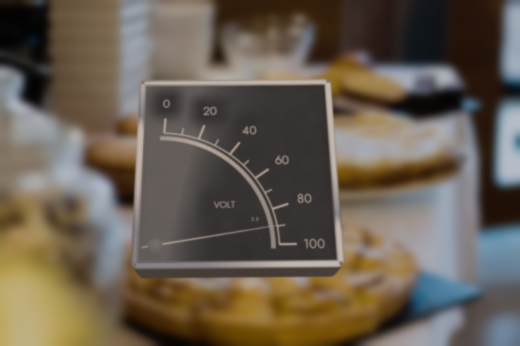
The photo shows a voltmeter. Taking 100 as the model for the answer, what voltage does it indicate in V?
90
